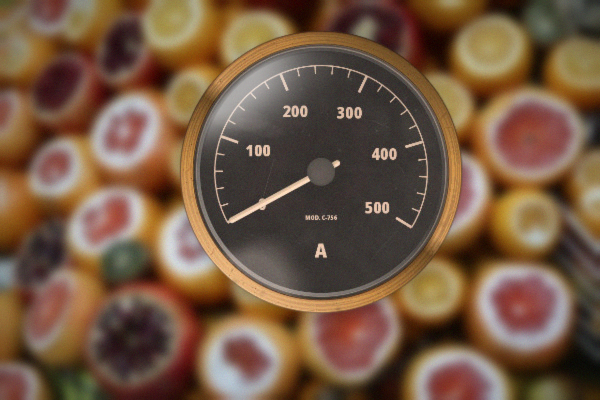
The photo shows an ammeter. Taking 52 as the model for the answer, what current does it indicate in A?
0
